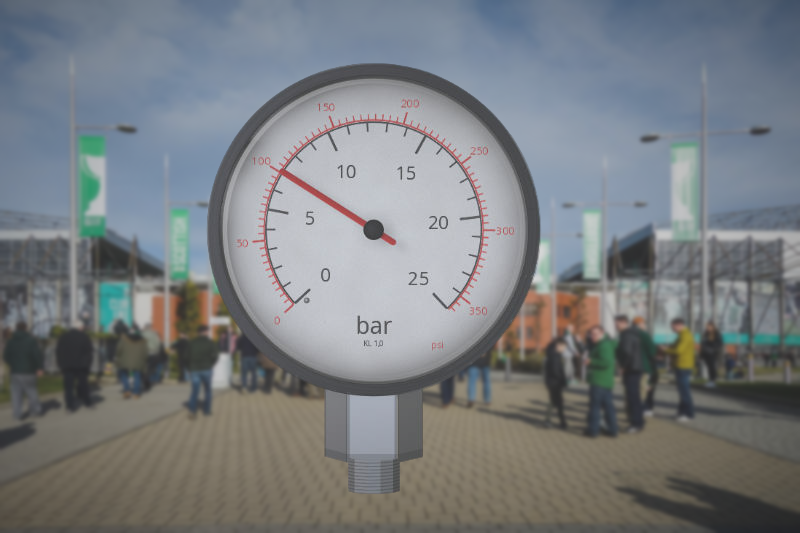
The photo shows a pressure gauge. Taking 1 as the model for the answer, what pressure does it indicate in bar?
7
